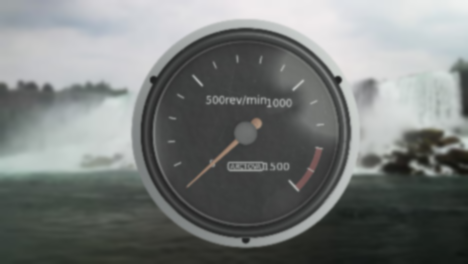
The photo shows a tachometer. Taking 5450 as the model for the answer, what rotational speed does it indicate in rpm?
0
